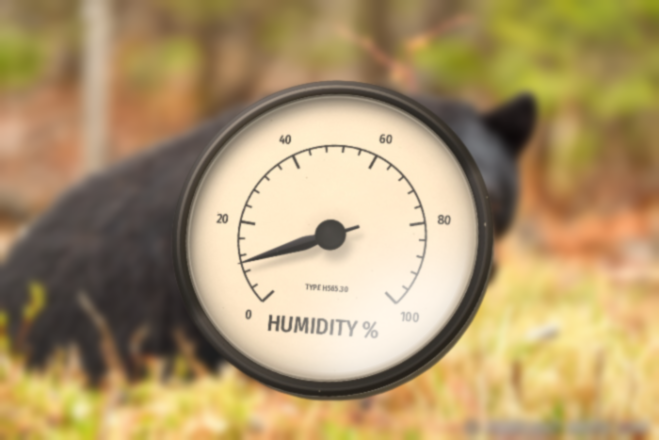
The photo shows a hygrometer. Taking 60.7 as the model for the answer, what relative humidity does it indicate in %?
10
